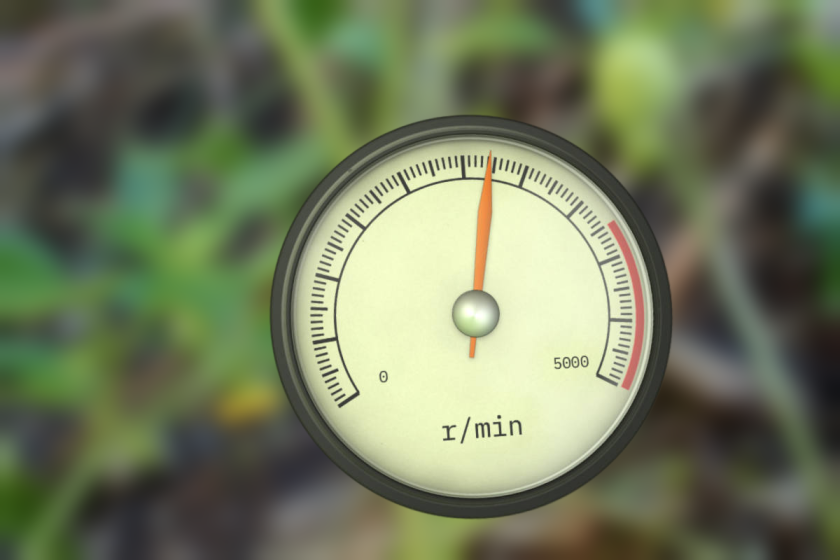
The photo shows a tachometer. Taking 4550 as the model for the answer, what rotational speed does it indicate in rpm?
2700
